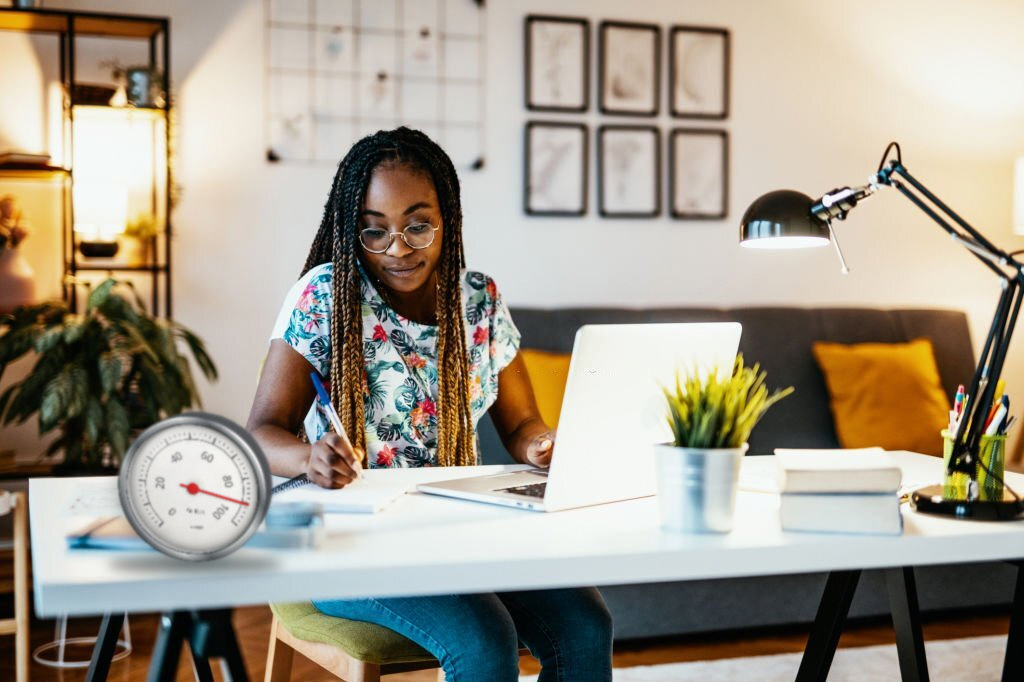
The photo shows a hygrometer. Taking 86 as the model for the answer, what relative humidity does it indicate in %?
90
